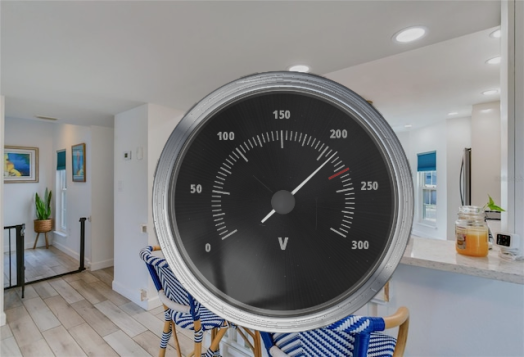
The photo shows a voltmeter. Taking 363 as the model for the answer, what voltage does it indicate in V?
210
